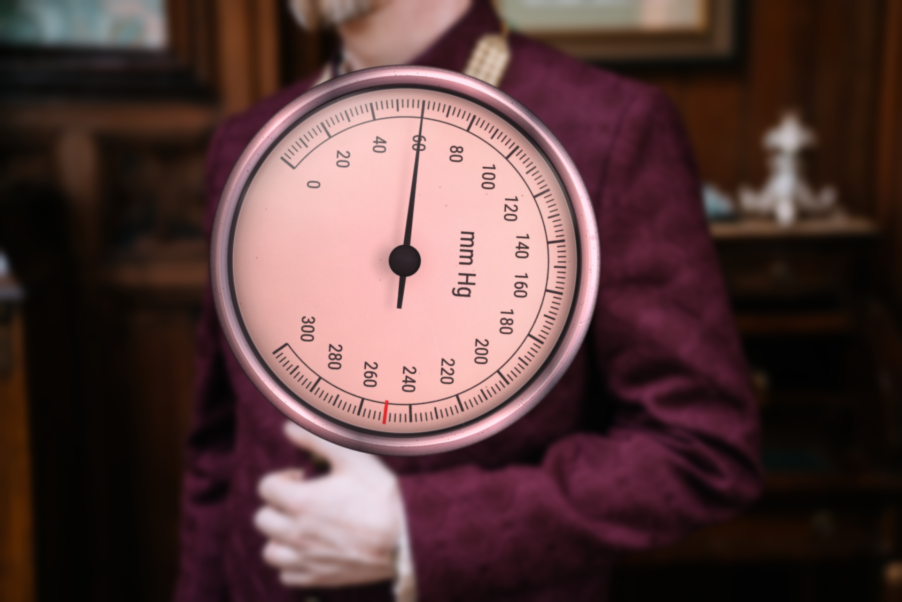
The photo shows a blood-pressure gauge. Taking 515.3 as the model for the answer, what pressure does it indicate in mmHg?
60
